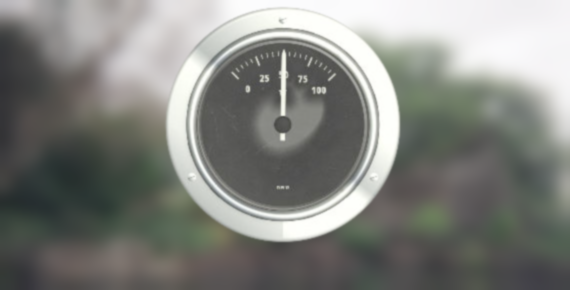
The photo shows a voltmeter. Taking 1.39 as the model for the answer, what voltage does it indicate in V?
50
